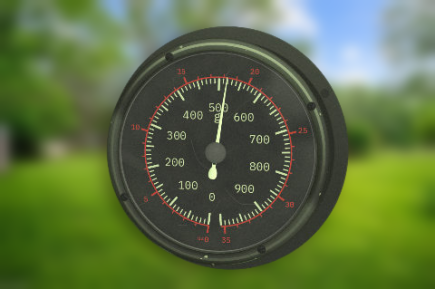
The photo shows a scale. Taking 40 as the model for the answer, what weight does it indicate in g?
520
